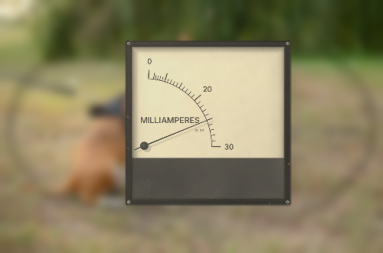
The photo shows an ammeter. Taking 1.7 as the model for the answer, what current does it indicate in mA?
25
